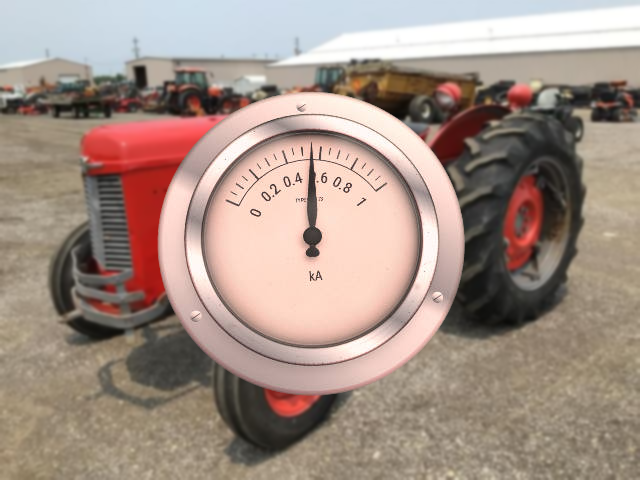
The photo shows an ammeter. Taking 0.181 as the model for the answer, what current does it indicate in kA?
0.55
